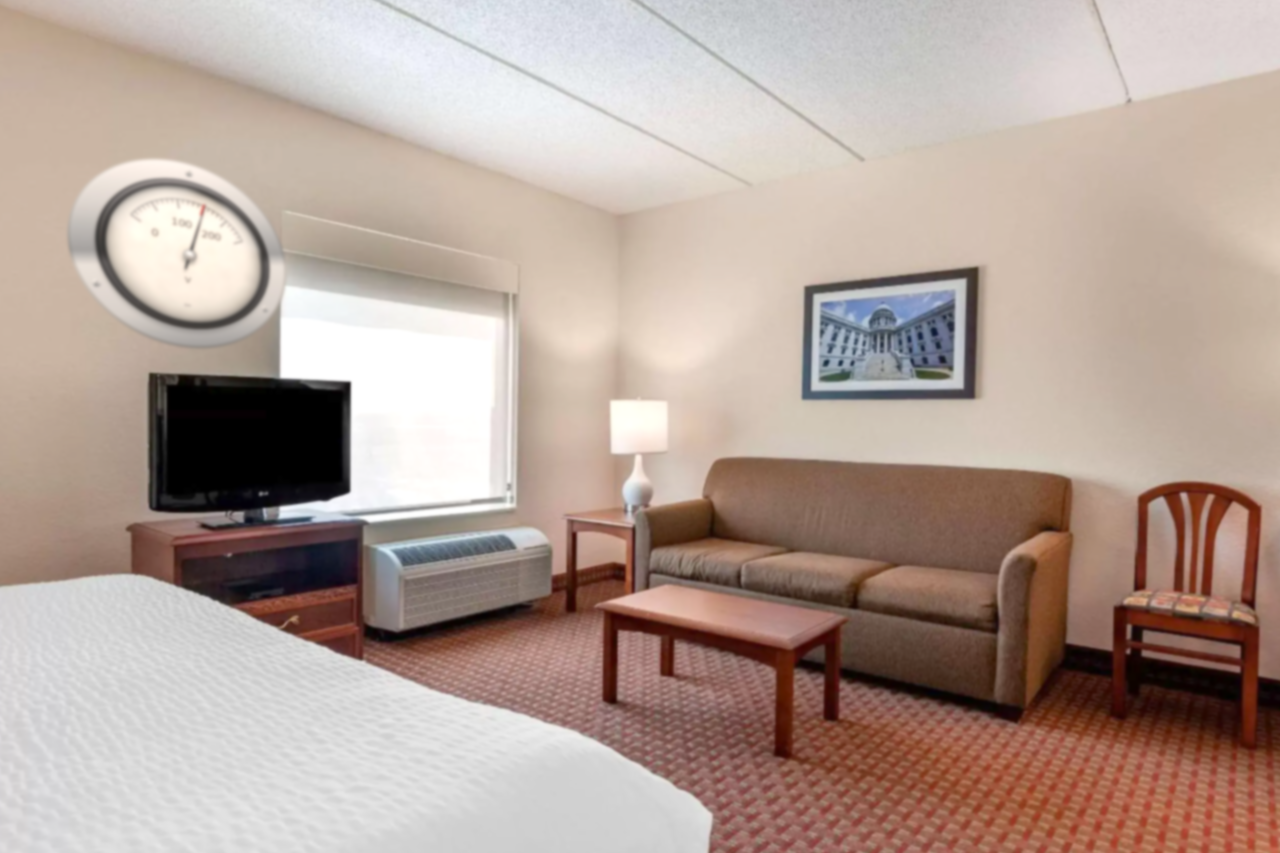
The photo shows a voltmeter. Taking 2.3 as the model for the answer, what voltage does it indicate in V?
150
